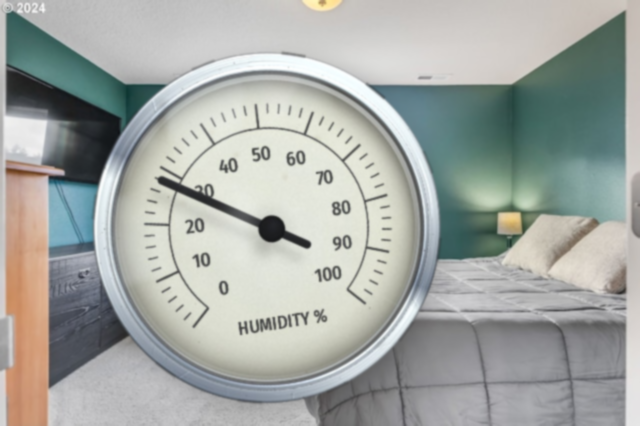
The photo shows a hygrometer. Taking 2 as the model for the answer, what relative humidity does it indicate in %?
28
